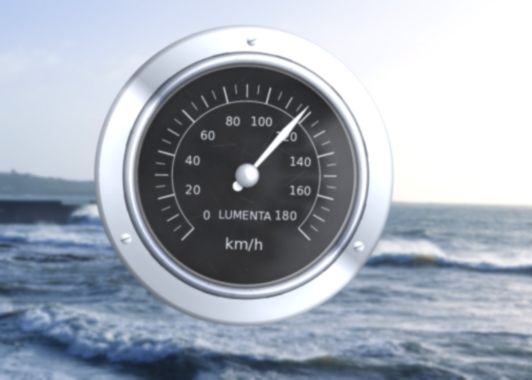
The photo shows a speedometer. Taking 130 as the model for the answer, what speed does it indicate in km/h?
117.5
